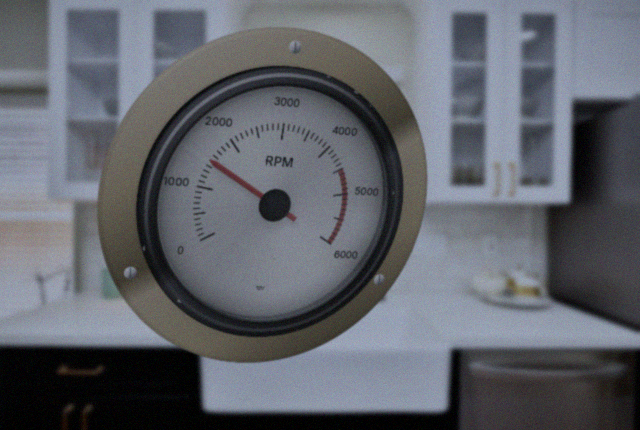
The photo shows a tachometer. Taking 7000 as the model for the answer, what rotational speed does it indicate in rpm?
1500
